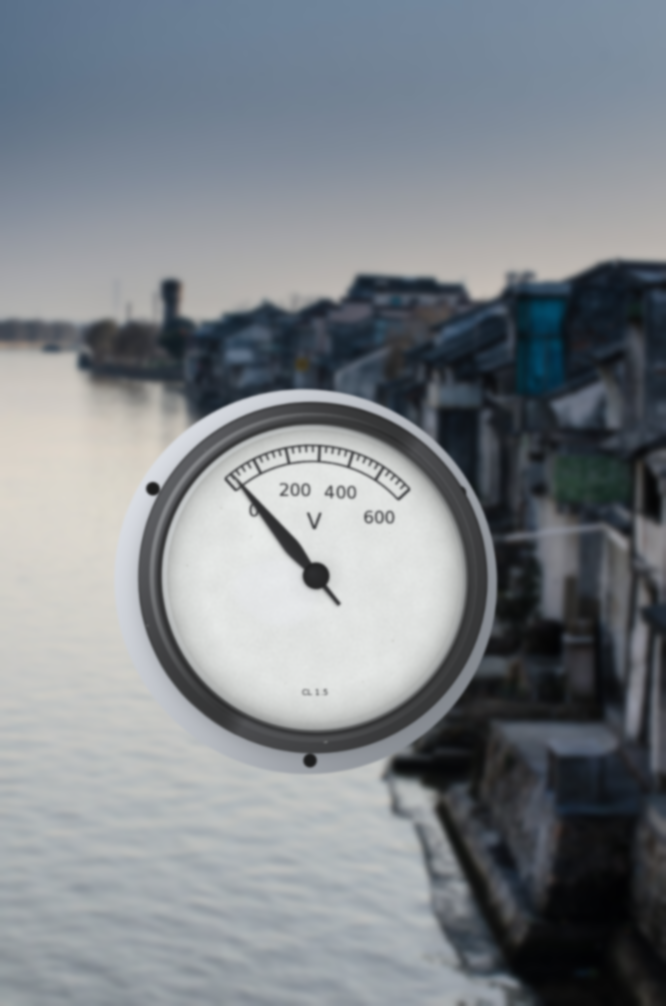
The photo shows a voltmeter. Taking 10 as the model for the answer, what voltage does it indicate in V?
20
